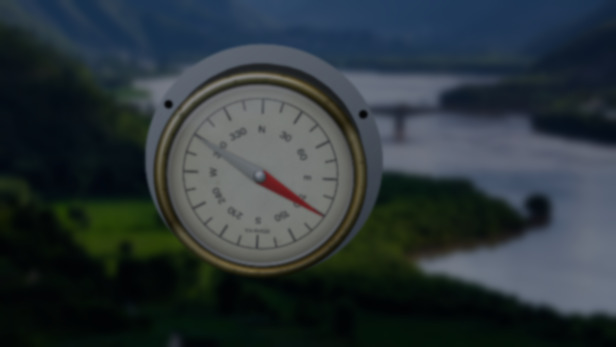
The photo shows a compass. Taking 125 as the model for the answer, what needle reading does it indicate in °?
120
